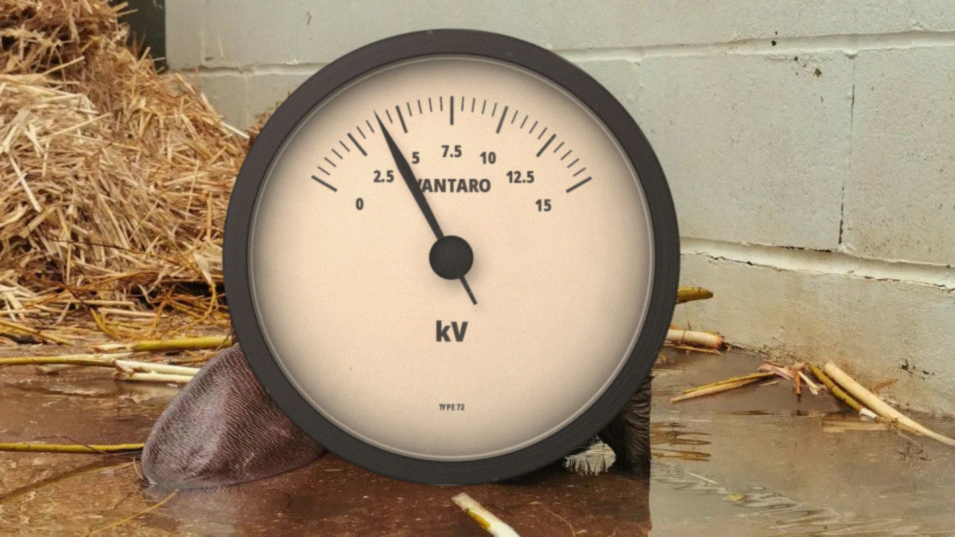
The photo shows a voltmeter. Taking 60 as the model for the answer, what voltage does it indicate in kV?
4
